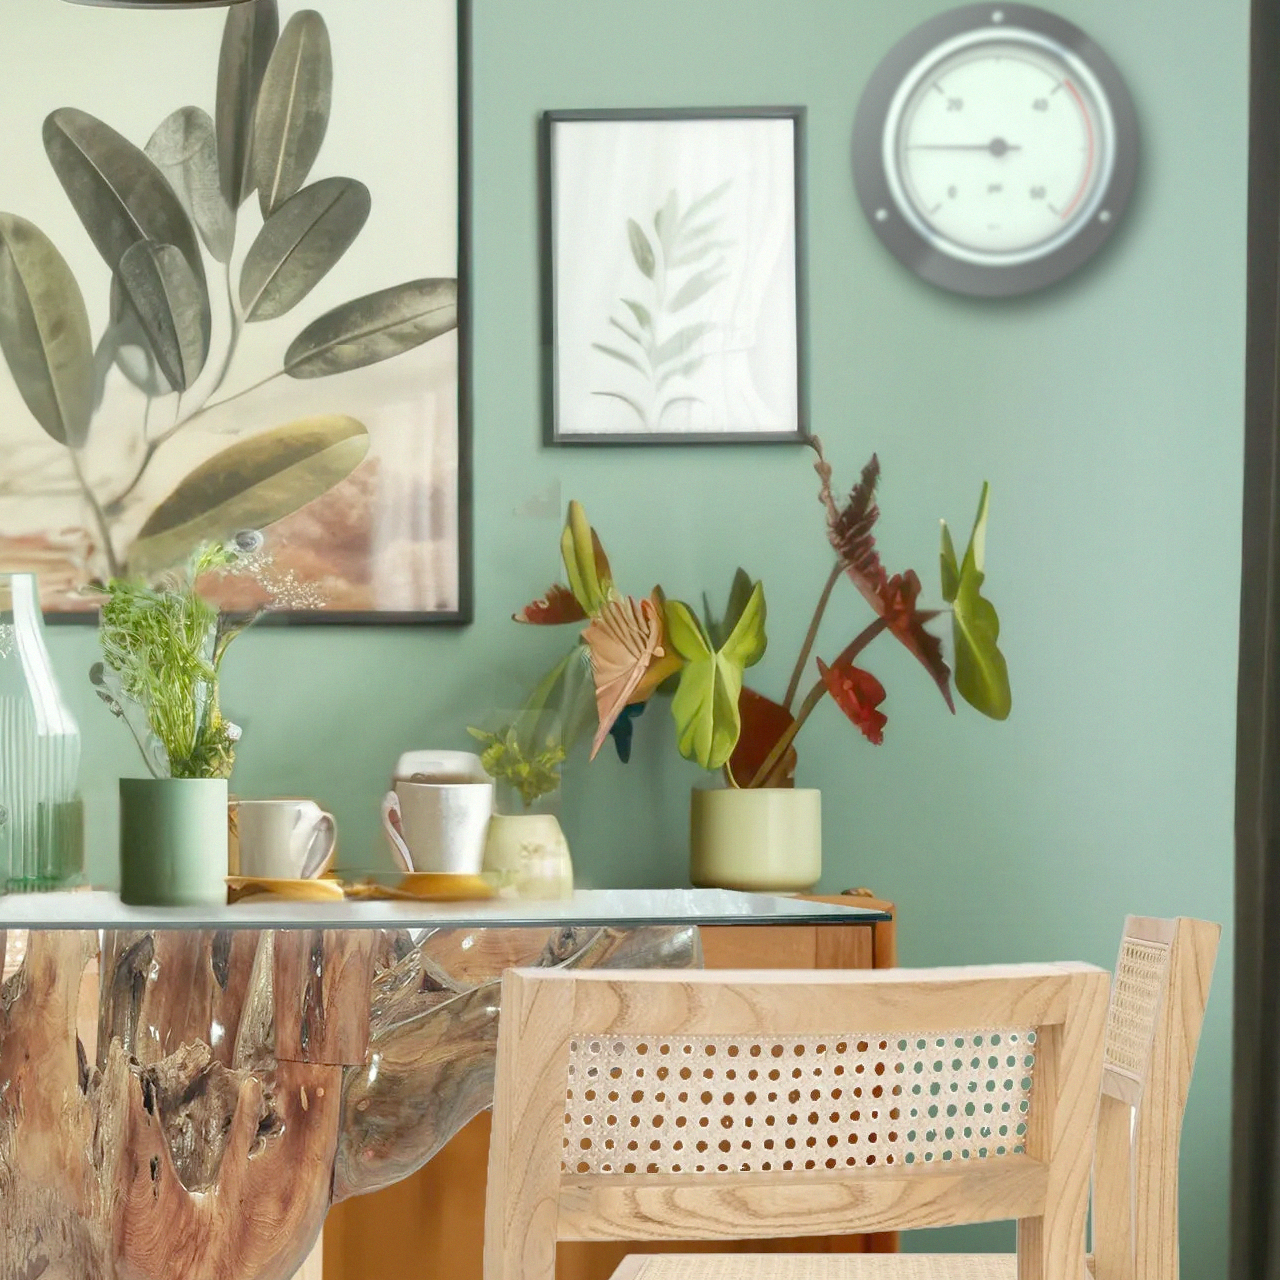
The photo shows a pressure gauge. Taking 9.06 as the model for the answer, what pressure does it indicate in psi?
10
